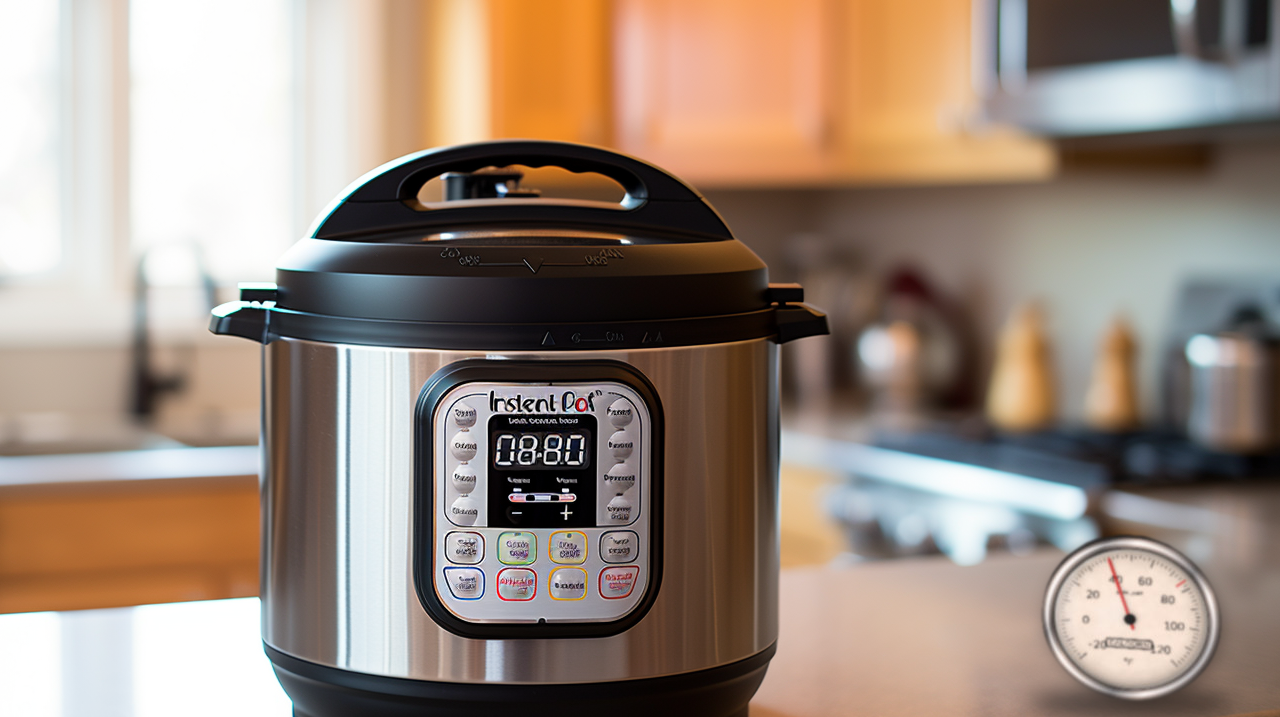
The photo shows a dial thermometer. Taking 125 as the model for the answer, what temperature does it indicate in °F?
40
